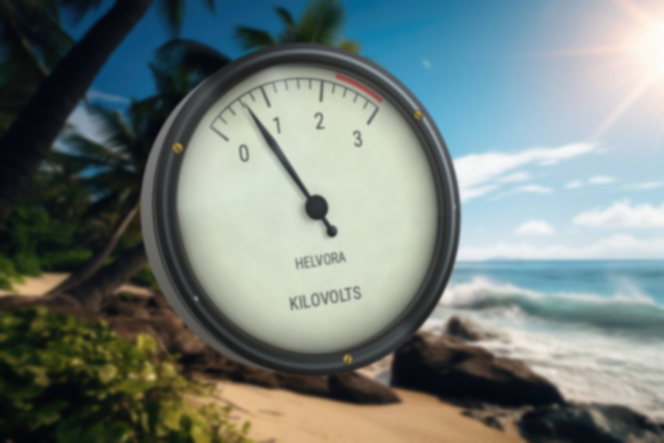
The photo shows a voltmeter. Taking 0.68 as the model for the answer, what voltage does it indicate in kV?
0.6
